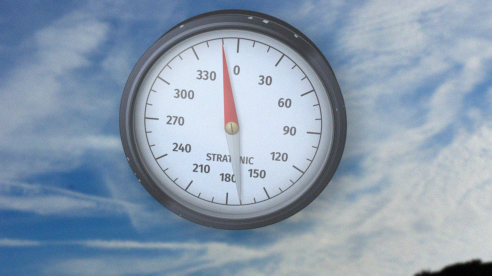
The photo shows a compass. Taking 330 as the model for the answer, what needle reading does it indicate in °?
350
